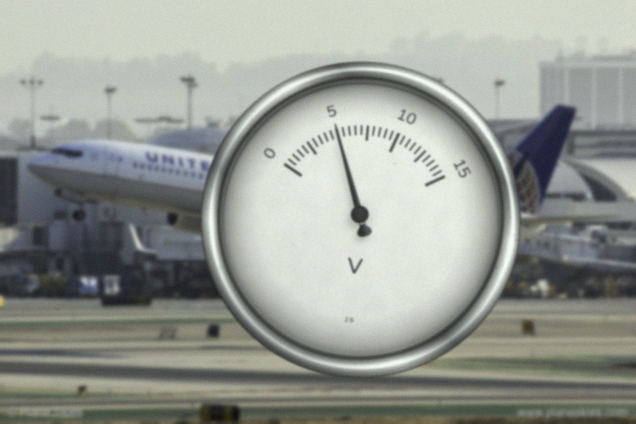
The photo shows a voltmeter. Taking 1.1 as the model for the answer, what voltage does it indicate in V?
5
